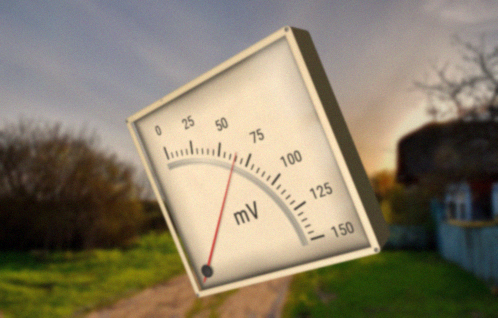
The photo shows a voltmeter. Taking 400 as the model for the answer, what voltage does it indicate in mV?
65
